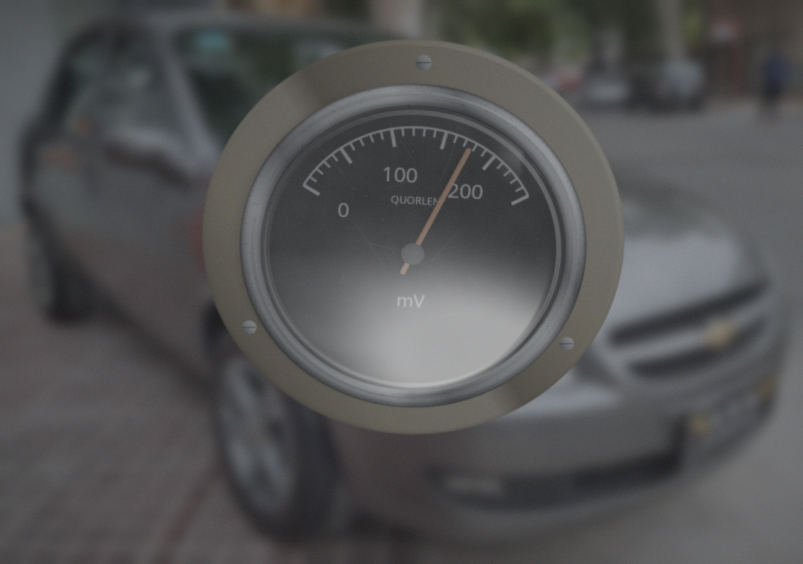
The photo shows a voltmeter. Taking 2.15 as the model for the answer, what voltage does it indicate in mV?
175
